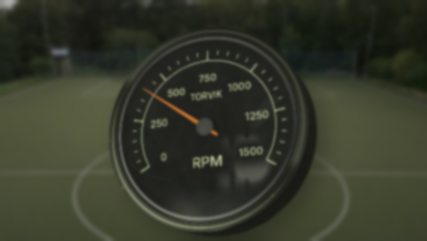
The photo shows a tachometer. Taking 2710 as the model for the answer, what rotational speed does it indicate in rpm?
400
